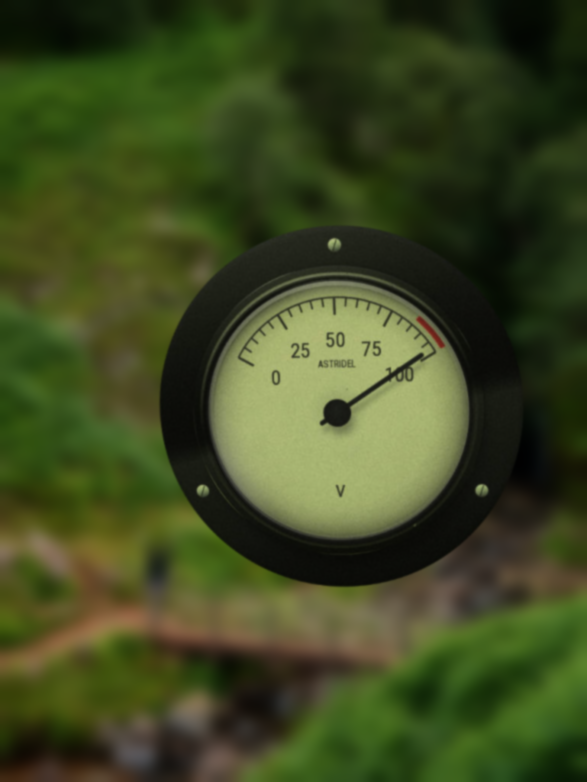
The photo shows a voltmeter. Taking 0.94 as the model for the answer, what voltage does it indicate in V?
97.5
